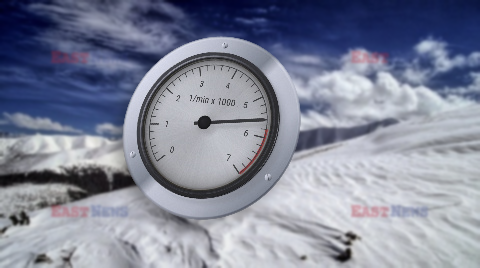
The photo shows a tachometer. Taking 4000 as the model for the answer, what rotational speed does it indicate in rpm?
5600
